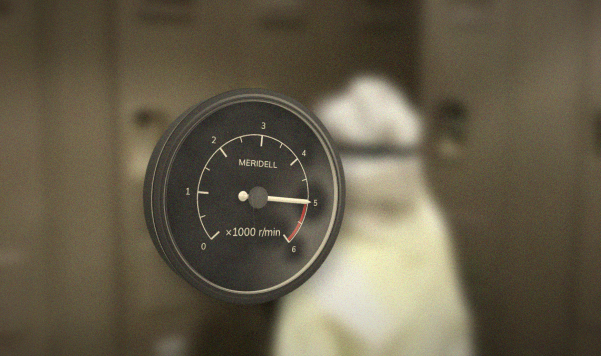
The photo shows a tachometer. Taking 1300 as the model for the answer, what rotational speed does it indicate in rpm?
5000
